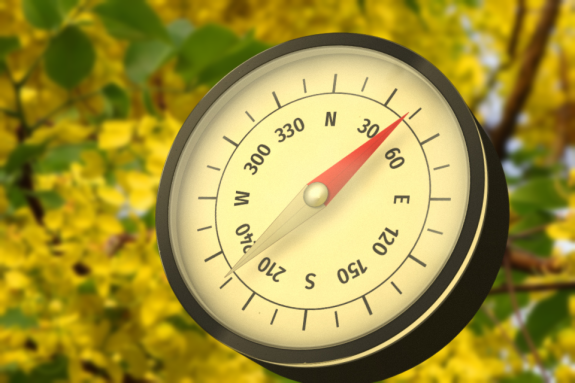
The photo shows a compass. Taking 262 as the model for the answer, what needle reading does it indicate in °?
45
